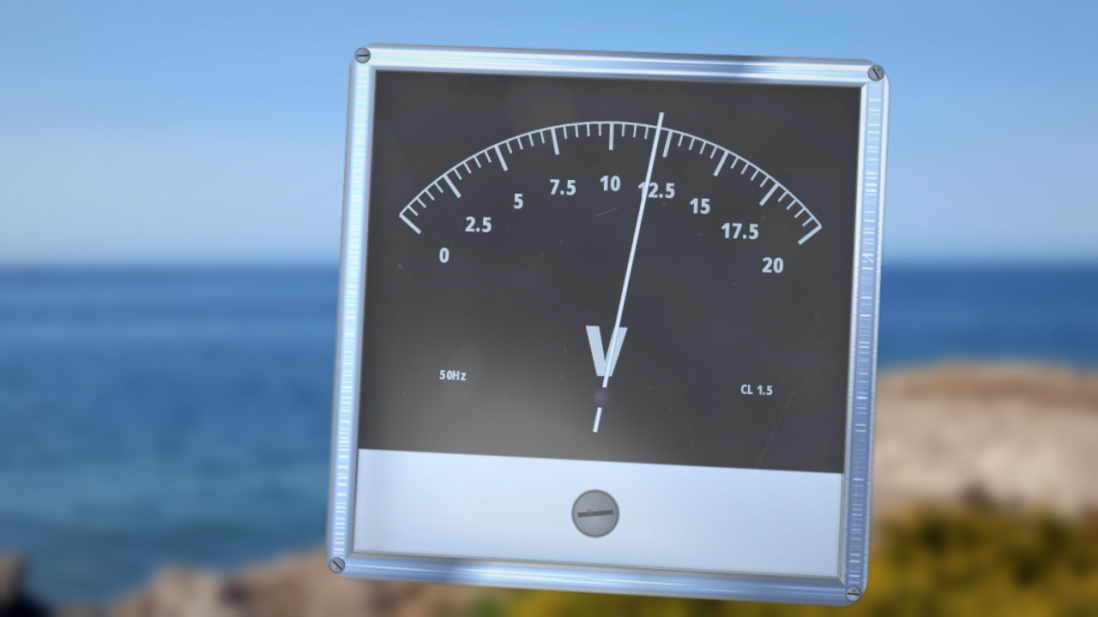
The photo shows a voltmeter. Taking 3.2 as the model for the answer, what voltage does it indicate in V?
12
